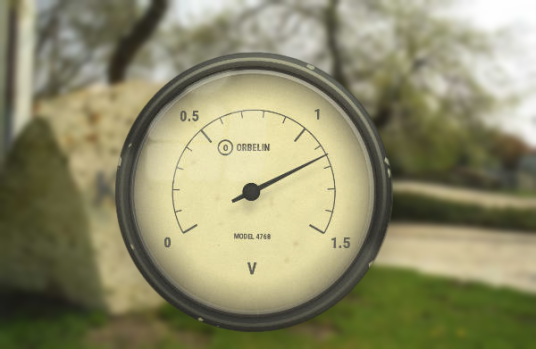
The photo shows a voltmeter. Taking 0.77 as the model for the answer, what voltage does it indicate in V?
1.15
